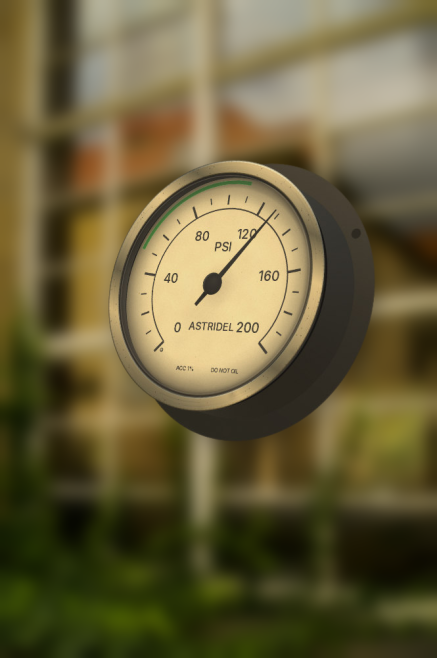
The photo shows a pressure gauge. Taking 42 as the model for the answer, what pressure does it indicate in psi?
130
